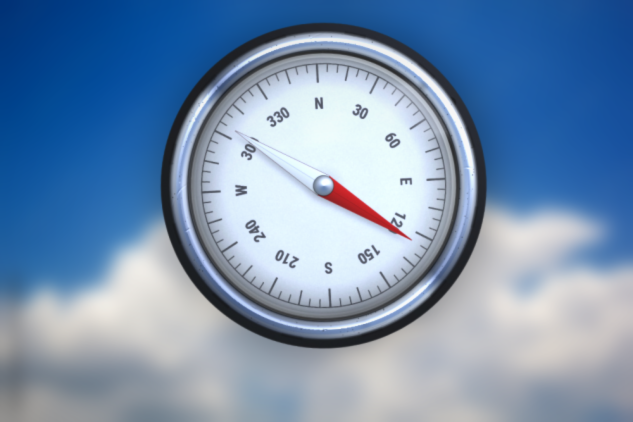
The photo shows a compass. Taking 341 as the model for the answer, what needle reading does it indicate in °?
125
